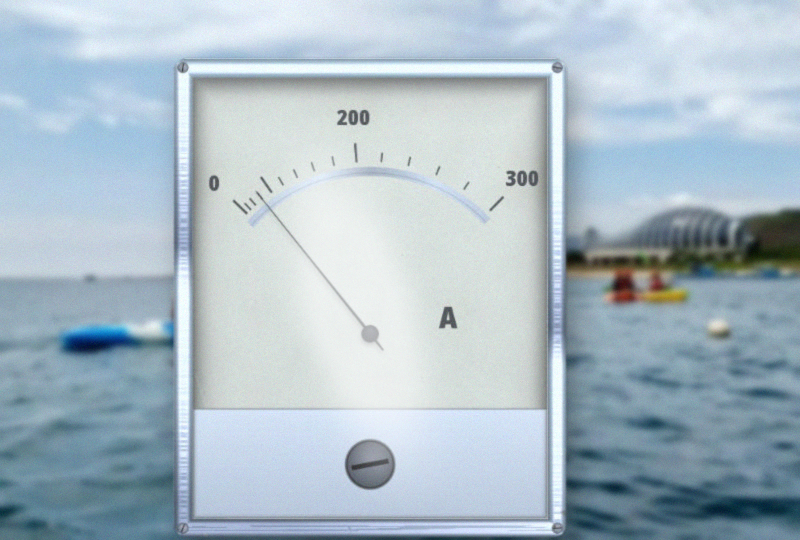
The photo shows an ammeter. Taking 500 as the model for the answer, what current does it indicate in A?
80
